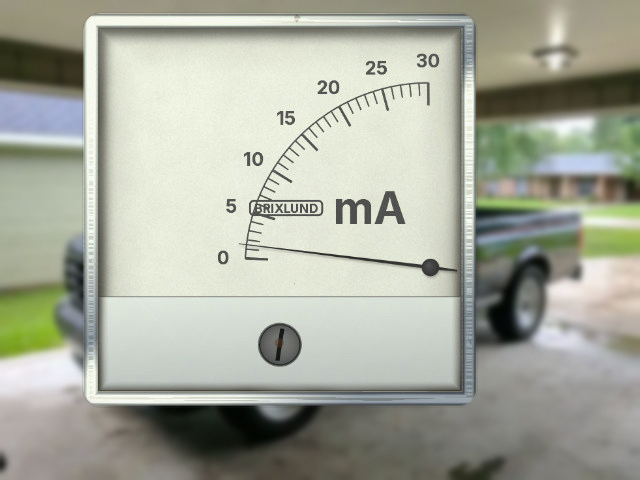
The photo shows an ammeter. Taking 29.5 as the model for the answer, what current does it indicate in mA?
1.5
